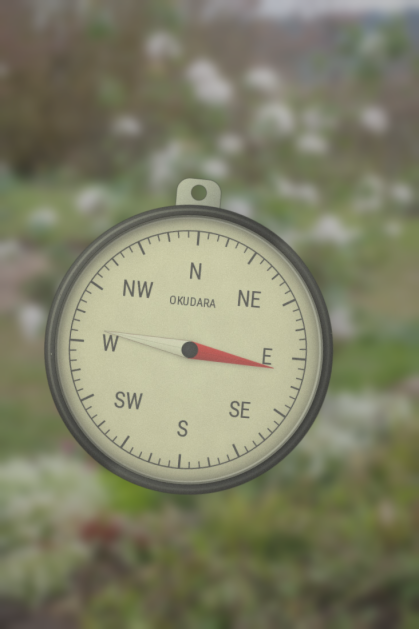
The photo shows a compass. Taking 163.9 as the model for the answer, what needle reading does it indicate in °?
97.5
